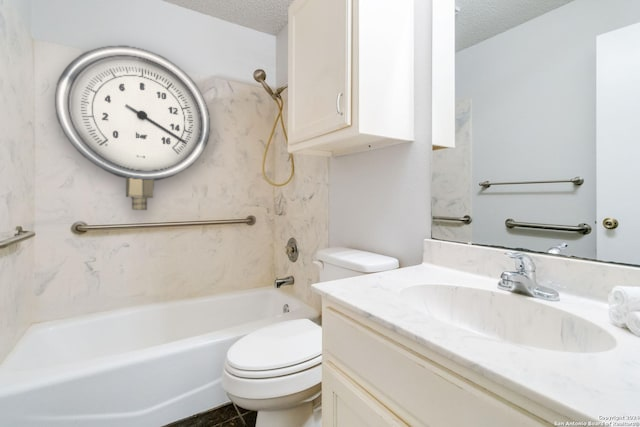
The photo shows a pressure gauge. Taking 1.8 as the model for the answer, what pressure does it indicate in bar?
15
